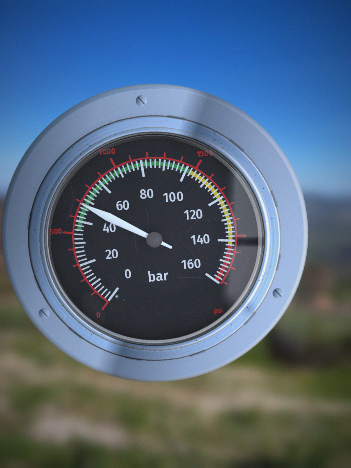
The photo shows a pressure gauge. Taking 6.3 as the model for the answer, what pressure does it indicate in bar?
48
